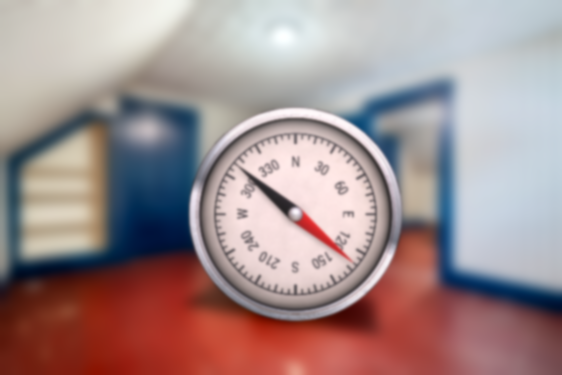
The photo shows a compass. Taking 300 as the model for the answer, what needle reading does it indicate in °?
130
